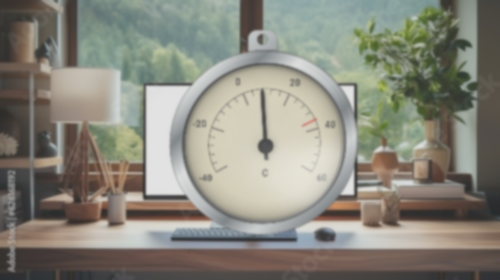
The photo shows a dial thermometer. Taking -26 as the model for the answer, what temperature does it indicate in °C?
8
